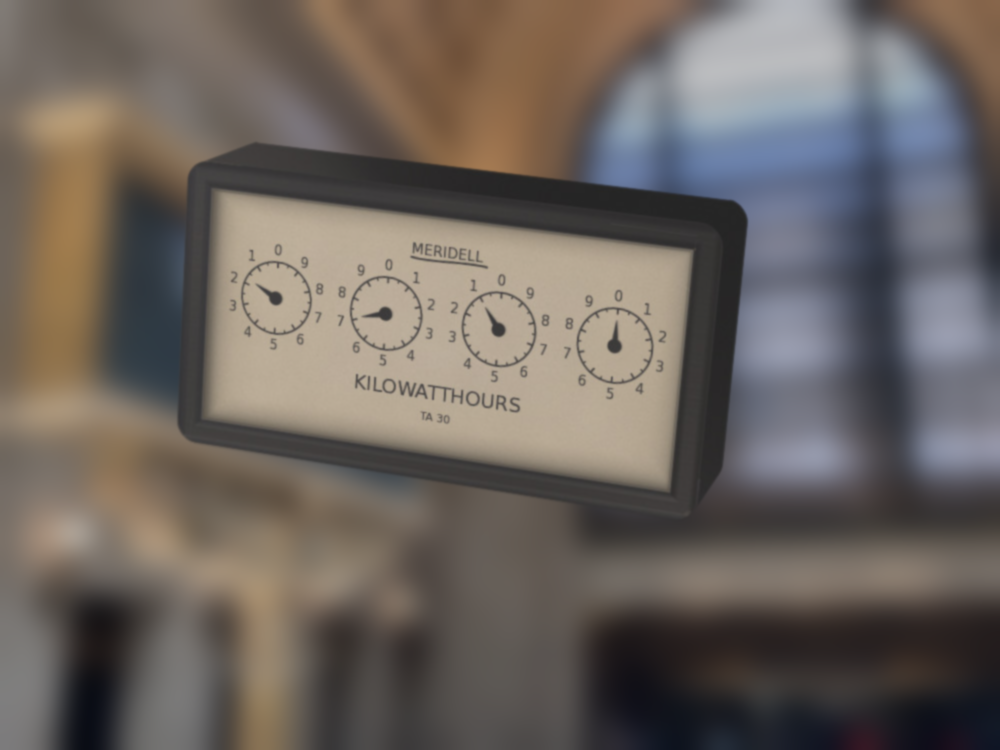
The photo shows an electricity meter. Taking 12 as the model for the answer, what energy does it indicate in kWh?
1710
